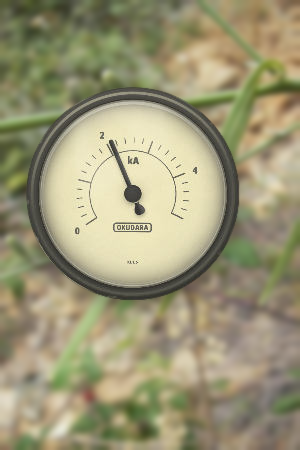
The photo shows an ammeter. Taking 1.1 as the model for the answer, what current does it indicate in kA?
2.1
